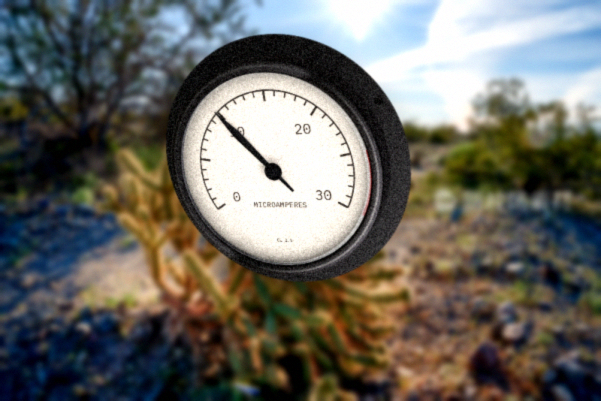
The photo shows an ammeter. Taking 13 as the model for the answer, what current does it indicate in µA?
10
